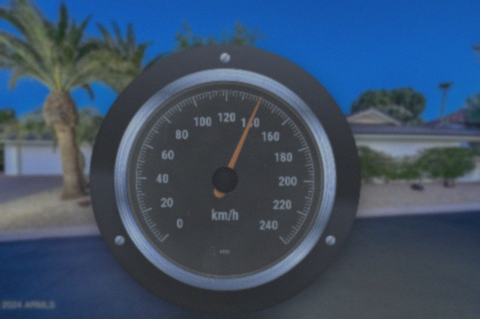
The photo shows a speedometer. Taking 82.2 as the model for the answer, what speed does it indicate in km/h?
140
